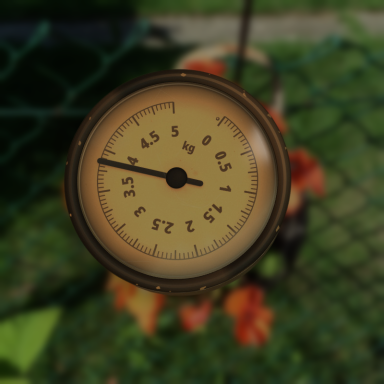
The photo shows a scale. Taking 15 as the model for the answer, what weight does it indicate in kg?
3.85
